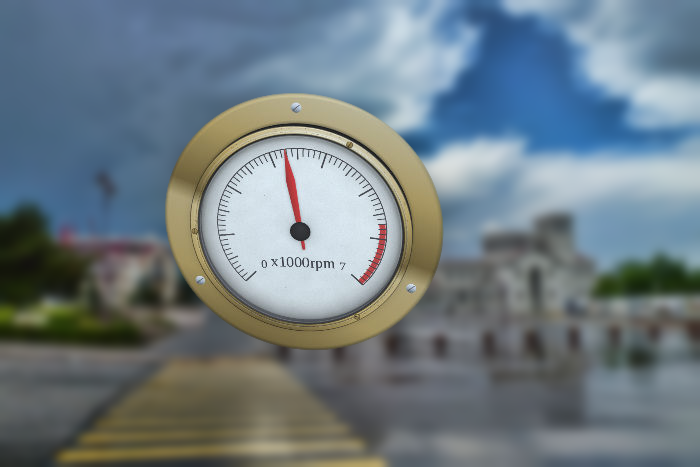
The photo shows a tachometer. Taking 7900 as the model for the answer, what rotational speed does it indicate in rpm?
3300
